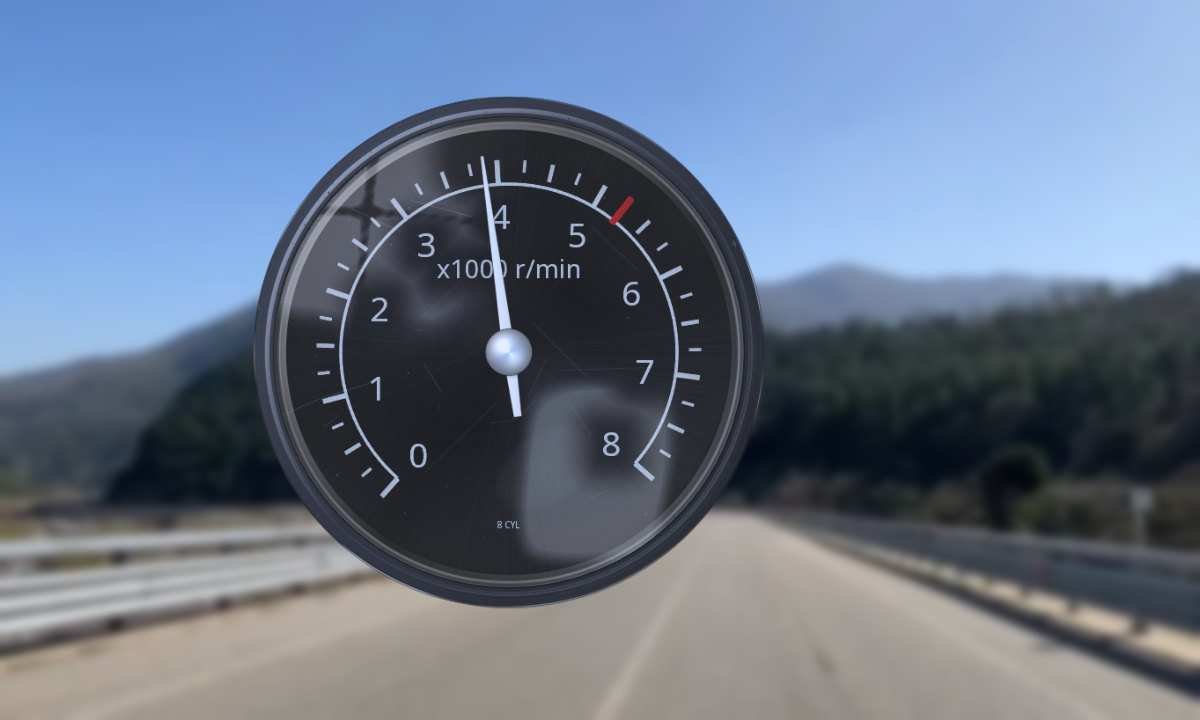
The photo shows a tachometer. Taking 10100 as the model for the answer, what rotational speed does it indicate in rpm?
3875
